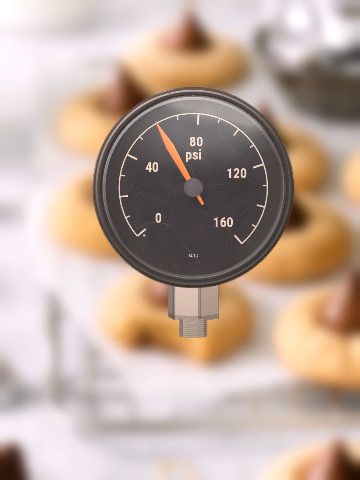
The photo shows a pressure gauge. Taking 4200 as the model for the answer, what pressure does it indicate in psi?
60
